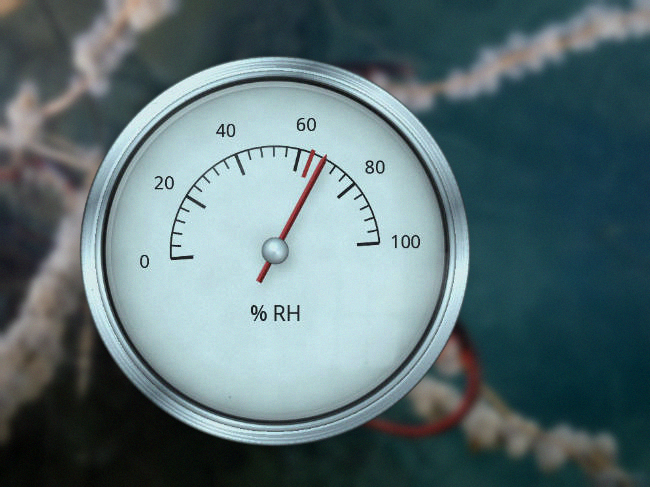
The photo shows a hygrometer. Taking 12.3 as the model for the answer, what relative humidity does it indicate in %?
68
